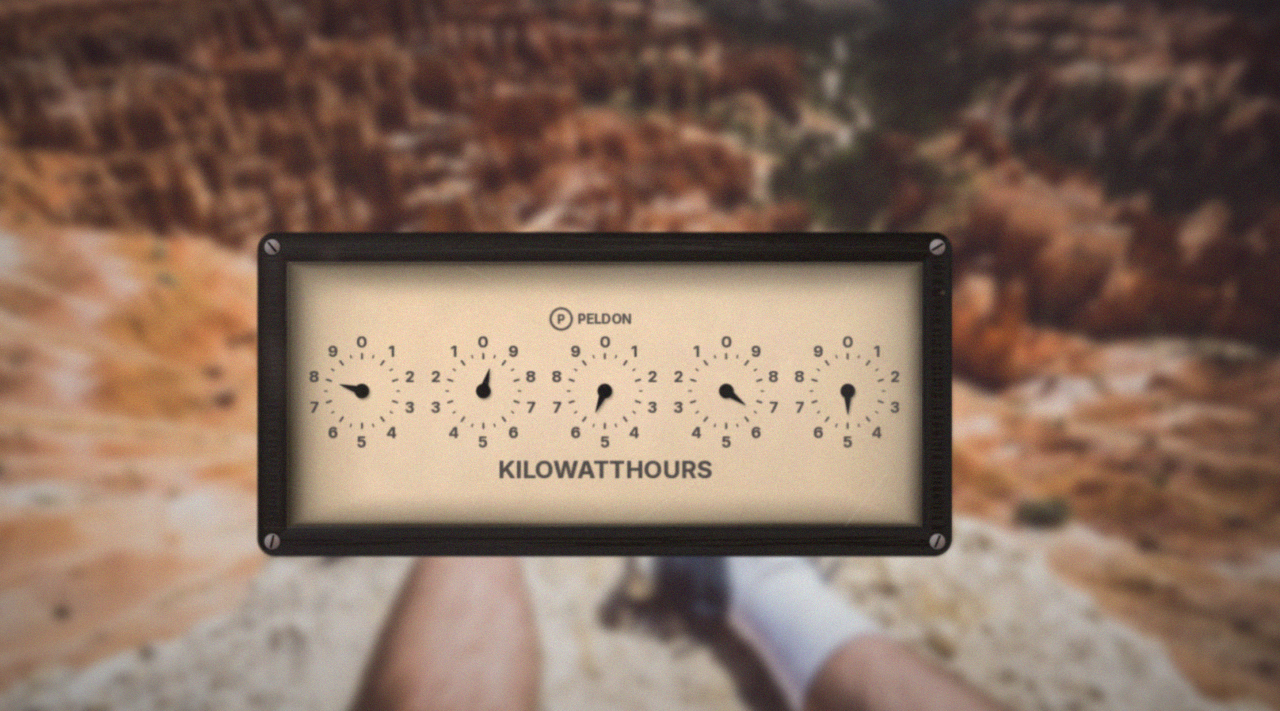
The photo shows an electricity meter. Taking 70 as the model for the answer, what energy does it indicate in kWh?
79565
